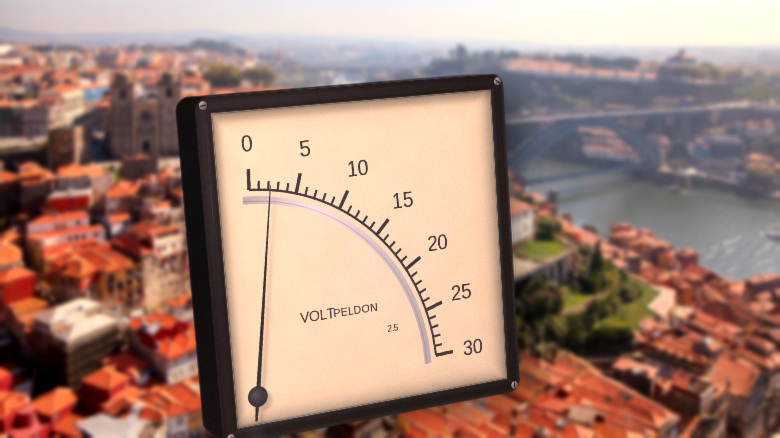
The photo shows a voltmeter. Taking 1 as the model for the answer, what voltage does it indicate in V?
2
